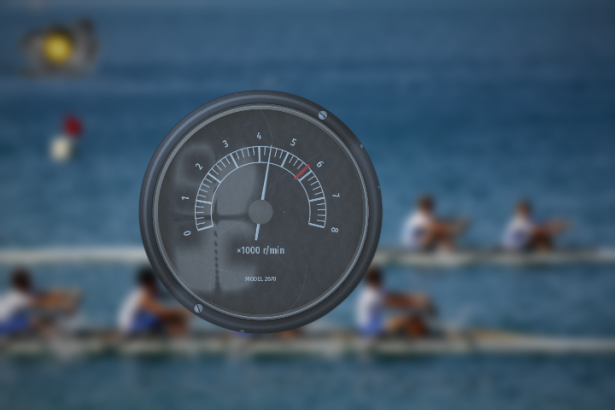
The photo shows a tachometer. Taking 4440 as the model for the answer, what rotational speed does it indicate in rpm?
4400
